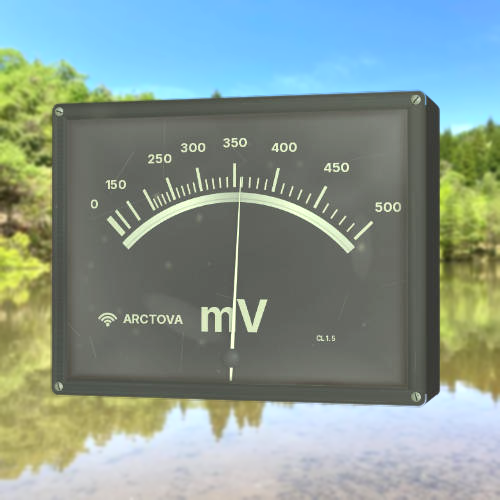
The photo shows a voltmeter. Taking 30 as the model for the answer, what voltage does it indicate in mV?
360
